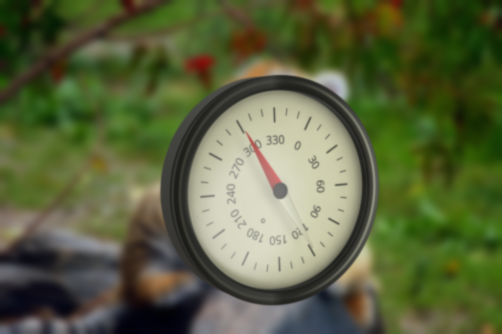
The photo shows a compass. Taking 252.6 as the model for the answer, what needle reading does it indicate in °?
300
